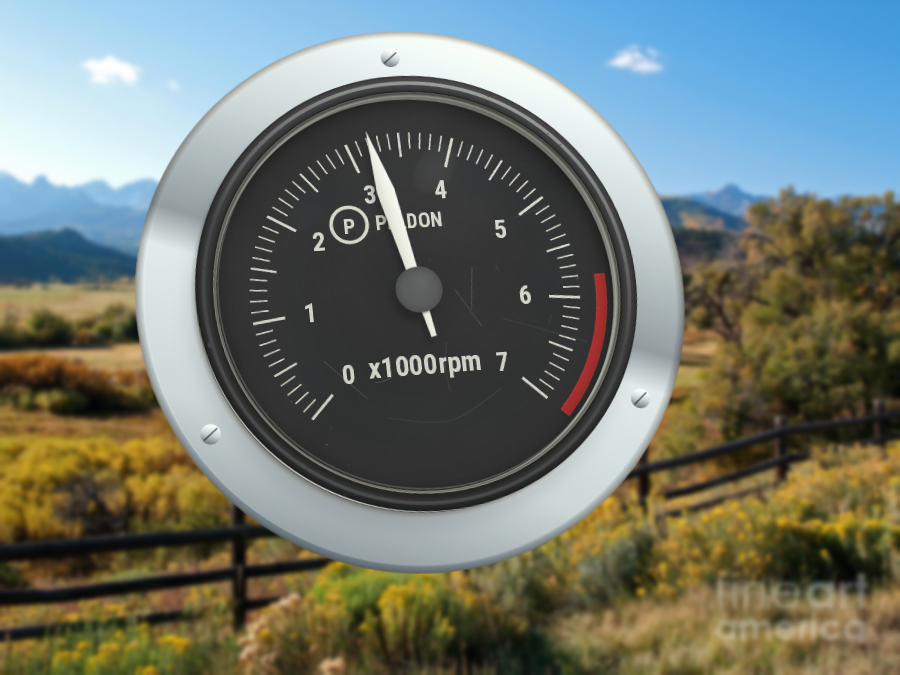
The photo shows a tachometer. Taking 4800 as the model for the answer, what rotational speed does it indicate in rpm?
3200
